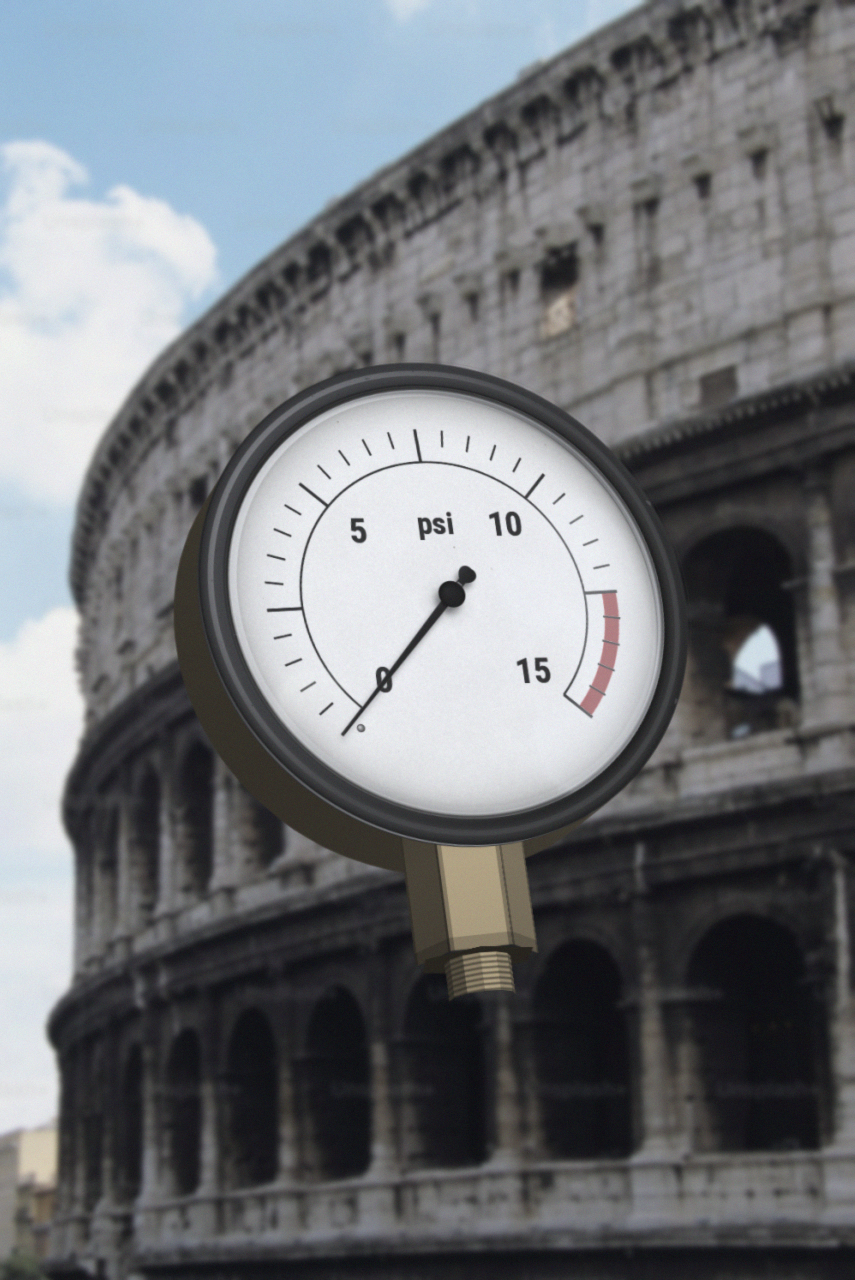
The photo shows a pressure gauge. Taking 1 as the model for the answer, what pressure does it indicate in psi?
0
